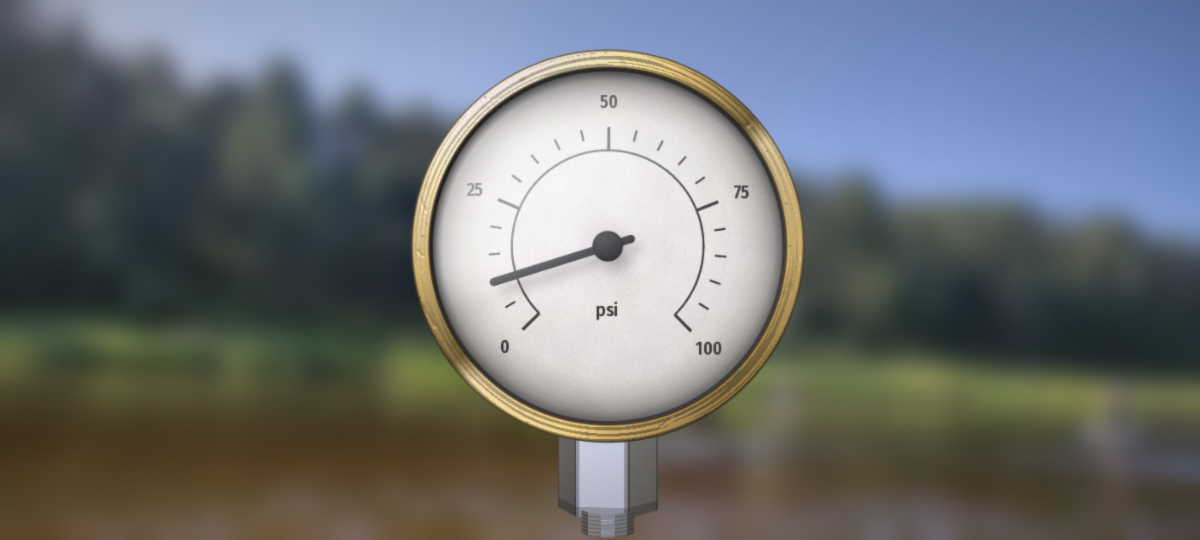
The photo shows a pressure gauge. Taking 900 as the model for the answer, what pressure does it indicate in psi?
10
